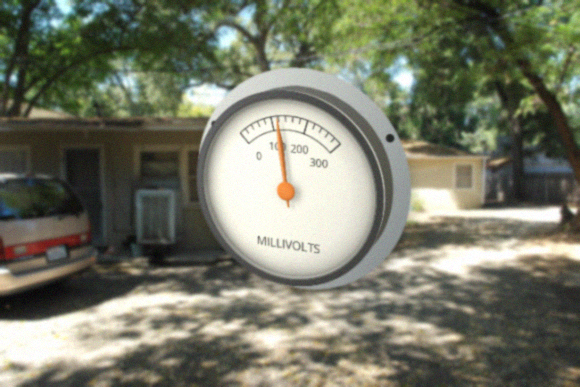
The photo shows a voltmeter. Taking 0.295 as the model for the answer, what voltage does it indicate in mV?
120
